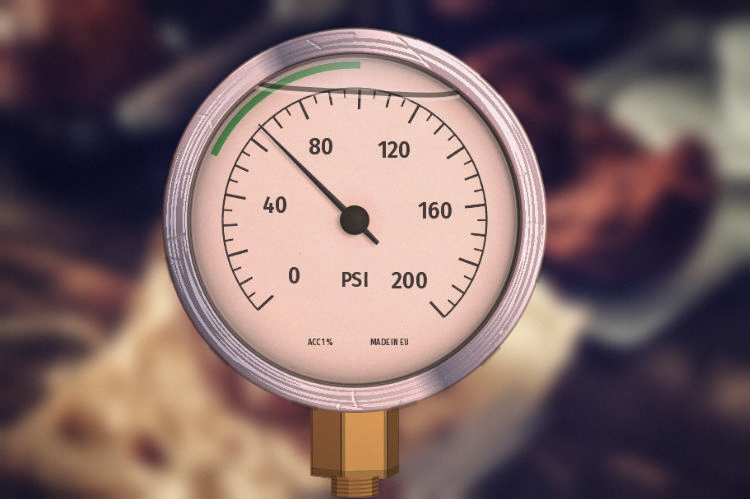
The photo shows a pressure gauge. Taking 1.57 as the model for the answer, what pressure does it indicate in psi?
65
